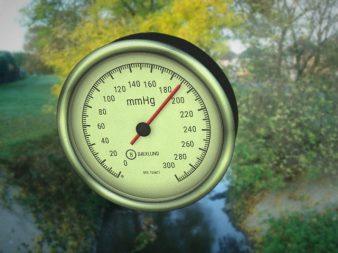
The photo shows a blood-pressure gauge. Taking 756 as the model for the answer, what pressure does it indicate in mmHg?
190
